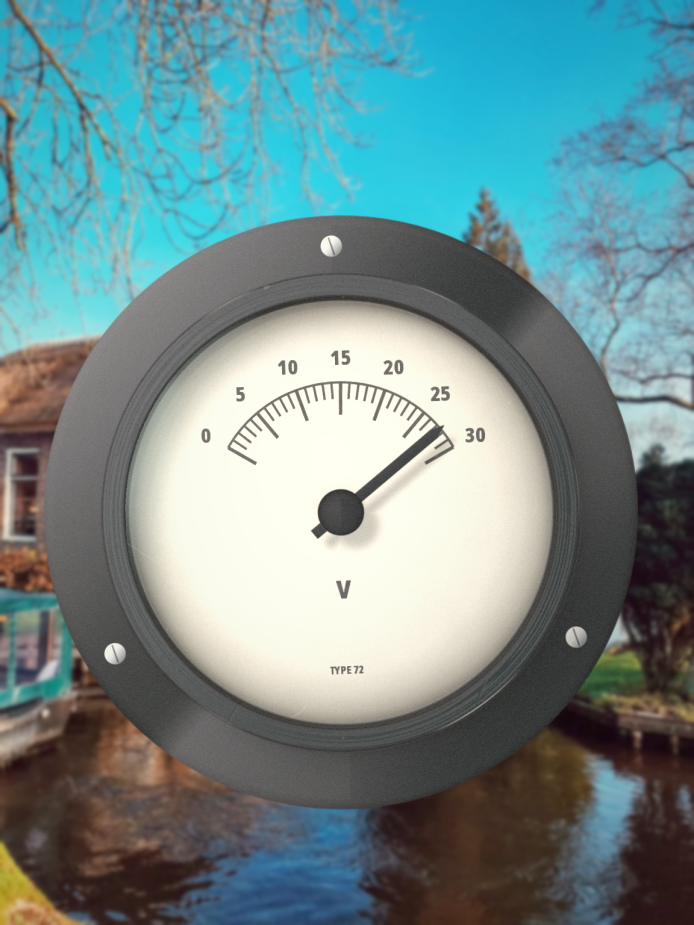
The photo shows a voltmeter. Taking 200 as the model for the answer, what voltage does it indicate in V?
27.5
